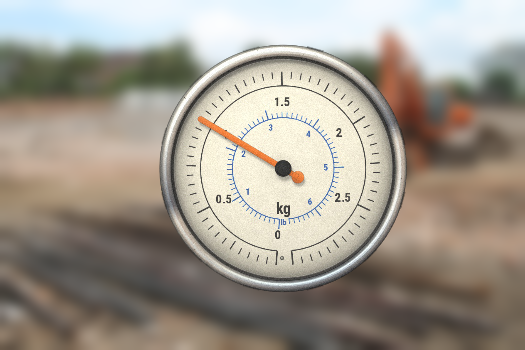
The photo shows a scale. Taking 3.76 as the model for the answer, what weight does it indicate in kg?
1
